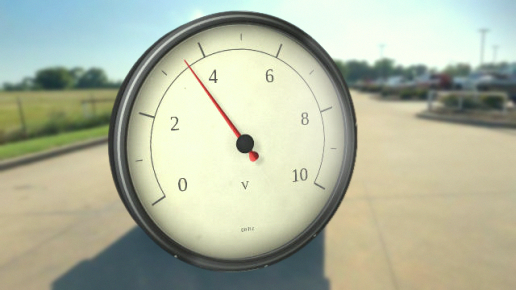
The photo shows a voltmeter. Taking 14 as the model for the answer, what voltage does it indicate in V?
3.5
